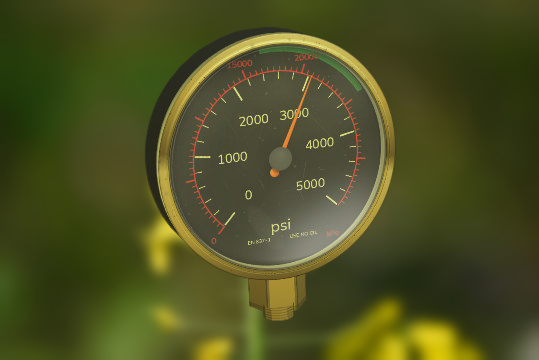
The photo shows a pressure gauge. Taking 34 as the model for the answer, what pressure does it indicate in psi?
3000
